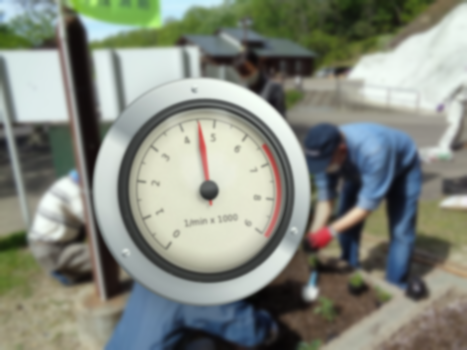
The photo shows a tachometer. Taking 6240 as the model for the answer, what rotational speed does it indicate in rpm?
4500
